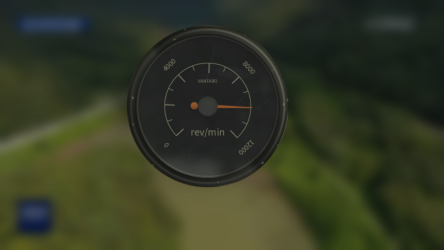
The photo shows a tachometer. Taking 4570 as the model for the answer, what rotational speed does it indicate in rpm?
10000
